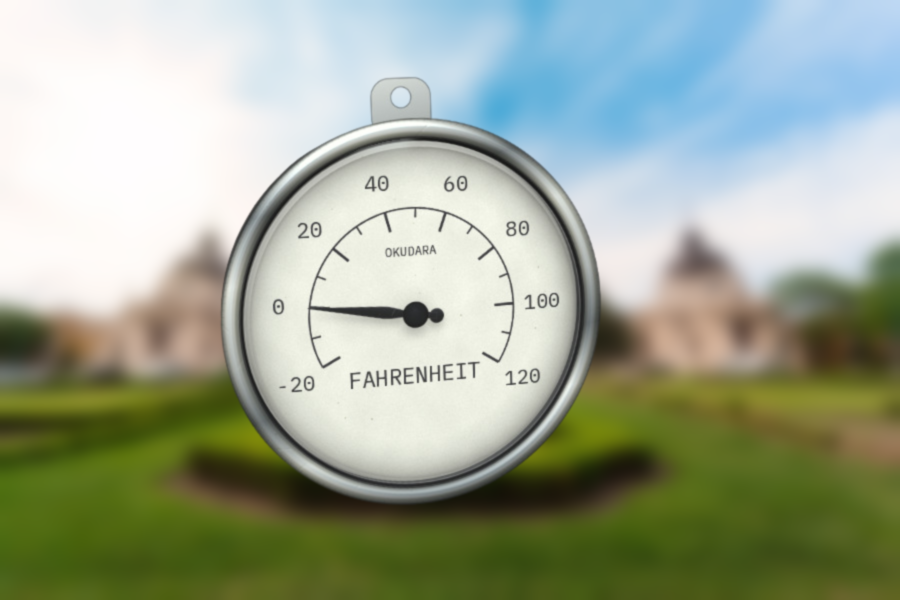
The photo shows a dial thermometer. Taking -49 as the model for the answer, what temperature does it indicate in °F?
0
